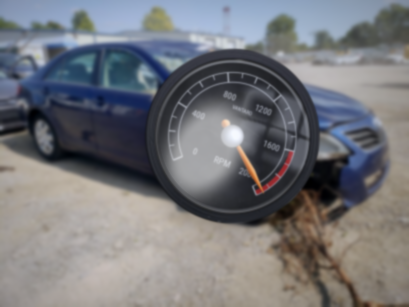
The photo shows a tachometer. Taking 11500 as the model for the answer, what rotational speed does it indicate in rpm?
1950
